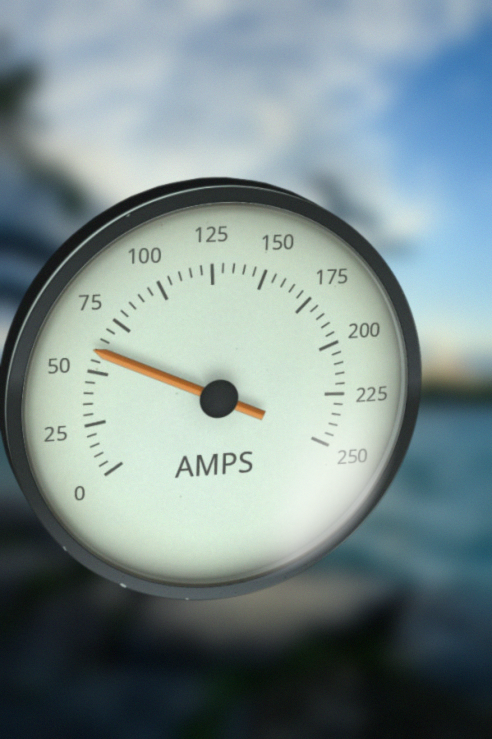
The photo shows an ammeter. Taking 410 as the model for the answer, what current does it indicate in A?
60
